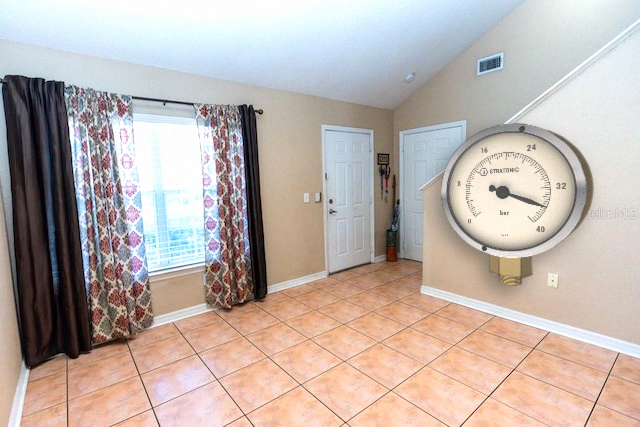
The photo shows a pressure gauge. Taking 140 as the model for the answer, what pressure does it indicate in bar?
36
